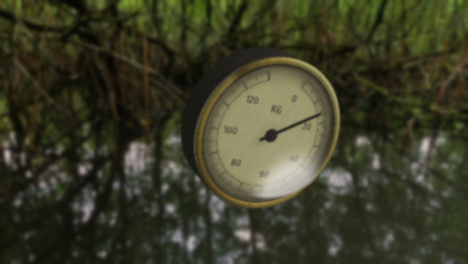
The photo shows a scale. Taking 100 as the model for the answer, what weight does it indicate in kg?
15
